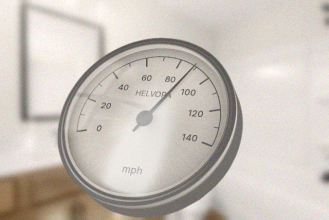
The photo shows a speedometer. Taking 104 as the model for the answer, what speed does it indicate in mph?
90
